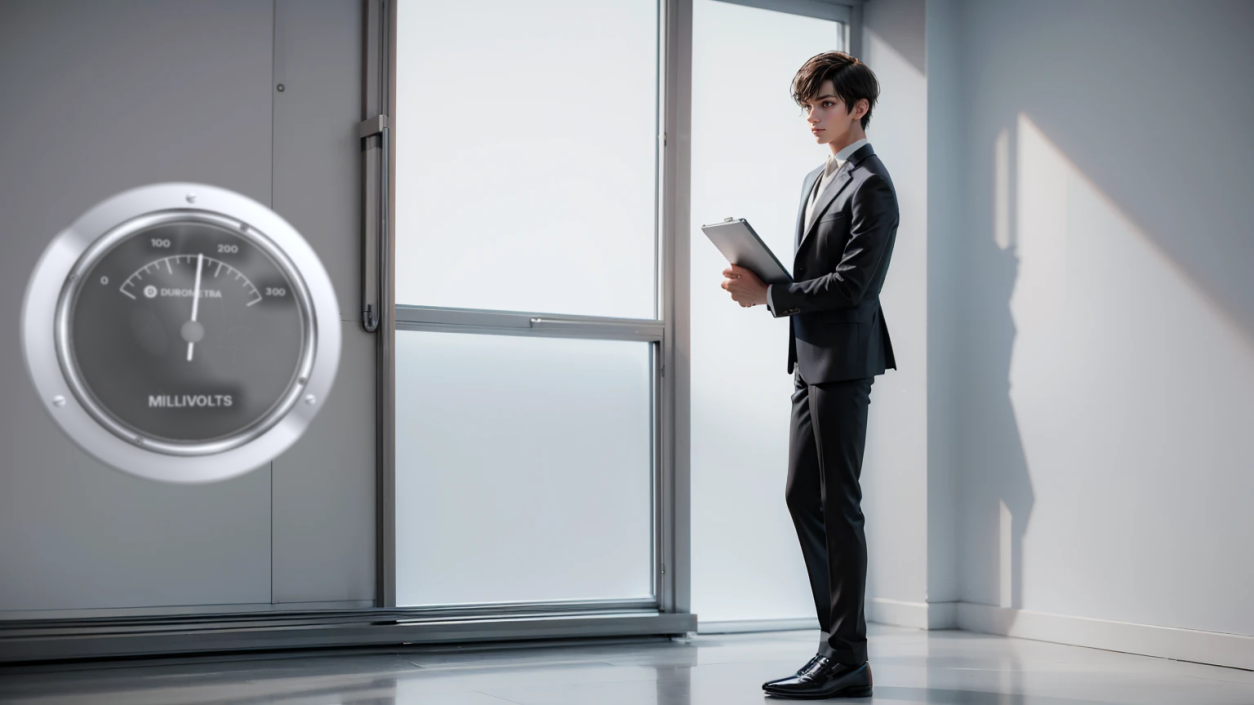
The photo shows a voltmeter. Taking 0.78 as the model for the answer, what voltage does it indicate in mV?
160
